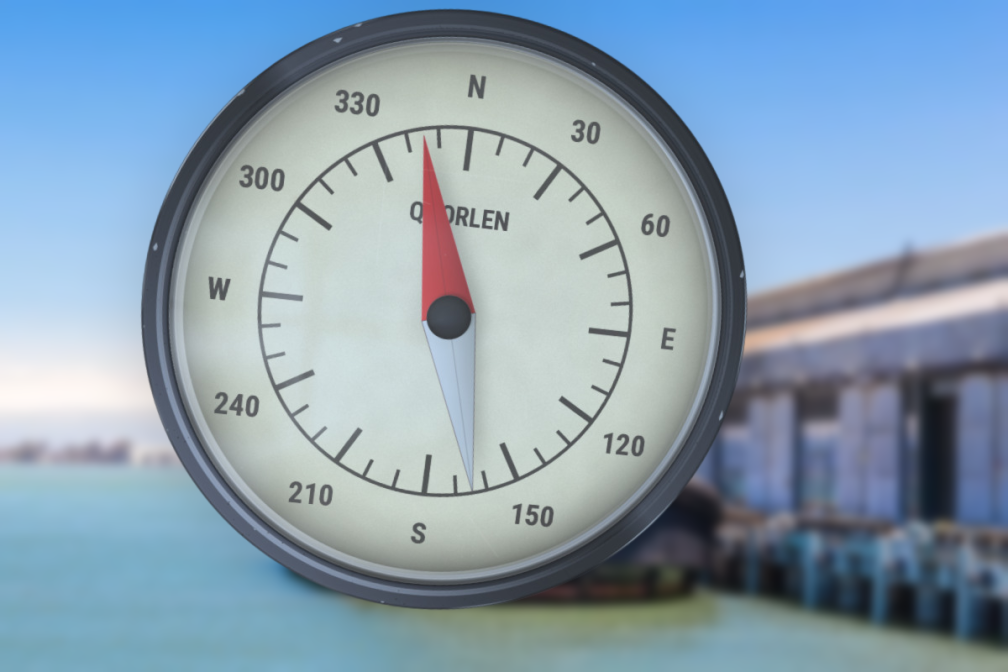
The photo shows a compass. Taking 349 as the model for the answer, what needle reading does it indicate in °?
345
